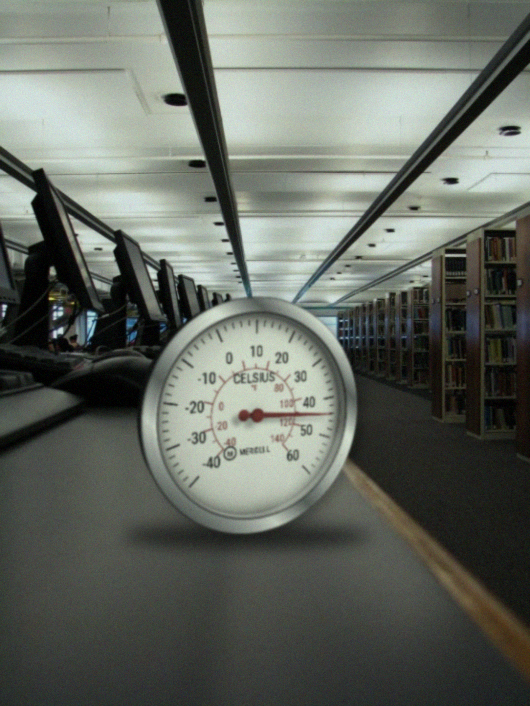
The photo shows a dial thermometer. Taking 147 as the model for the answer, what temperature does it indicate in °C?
44
